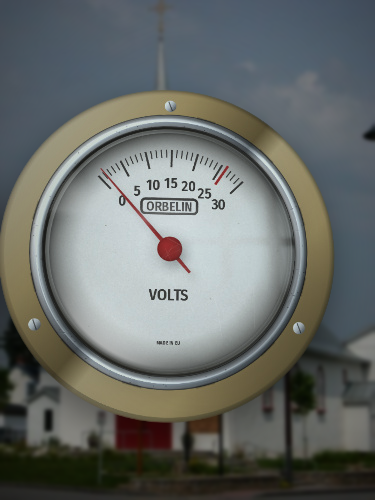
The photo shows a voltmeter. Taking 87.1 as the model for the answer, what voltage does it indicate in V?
1
